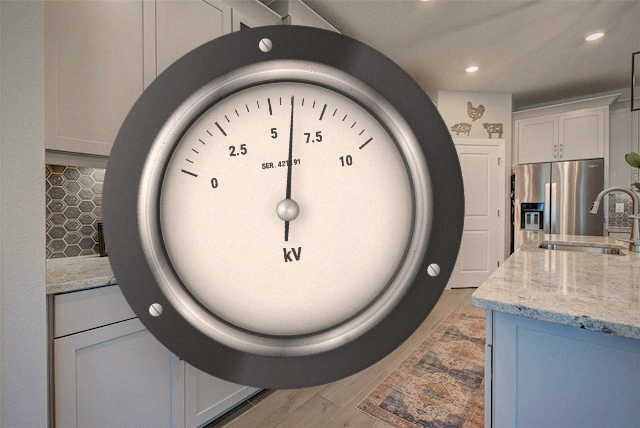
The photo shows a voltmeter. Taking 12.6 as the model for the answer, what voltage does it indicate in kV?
6
